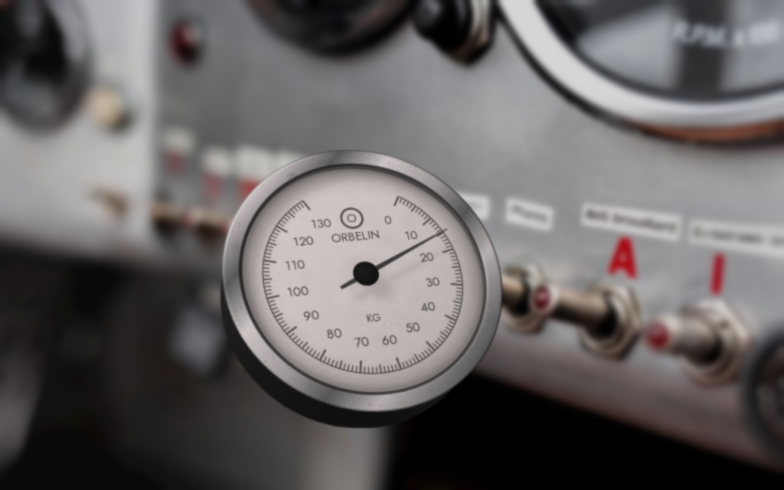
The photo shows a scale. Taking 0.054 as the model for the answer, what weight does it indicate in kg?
15
